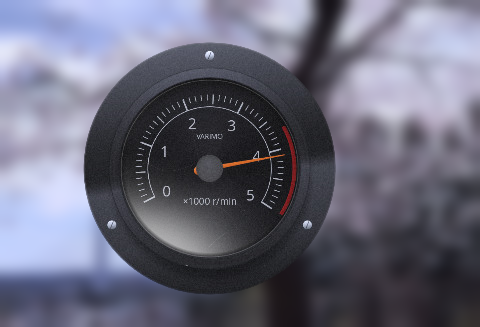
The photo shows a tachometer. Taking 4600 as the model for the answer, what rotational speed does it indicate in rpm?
4100
